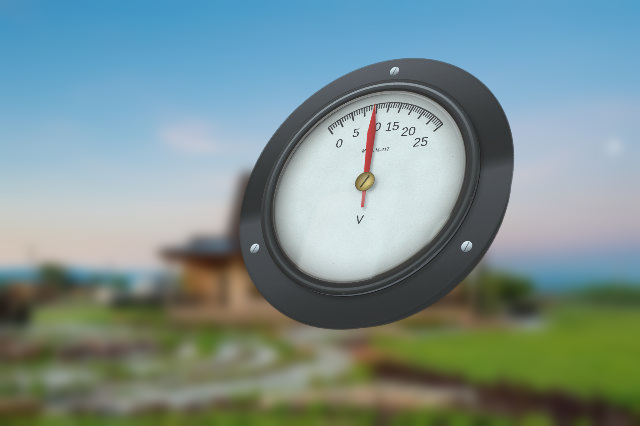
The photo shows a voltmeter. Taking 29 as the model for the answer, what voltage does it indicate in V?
10
